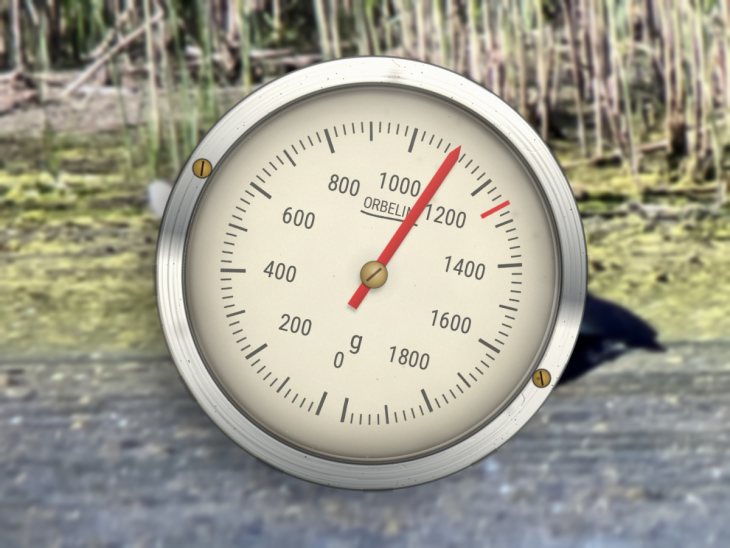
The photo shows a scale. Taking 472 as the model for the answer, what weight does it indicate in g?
1100
